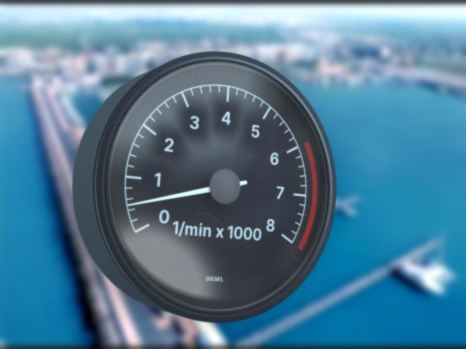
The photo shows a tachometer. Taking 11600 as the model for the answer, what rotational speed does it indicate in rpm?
500
